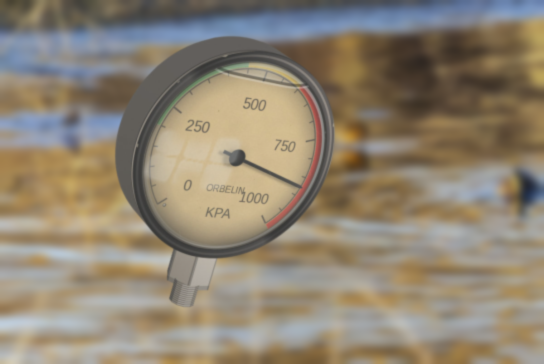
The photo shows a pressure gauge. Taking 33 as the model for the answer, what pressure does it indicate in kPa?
875
